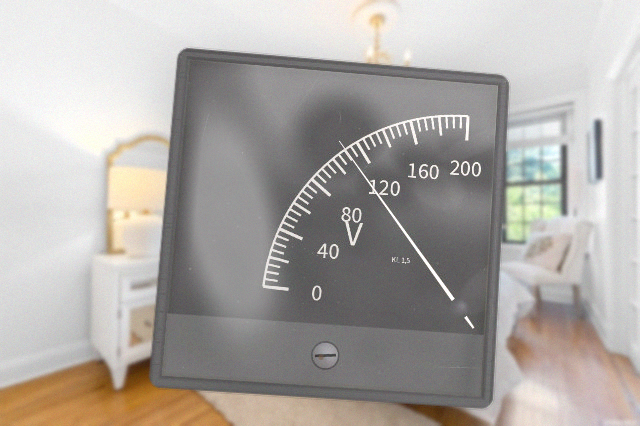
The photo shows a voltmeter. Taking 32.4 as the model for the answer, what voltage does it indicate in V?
110
